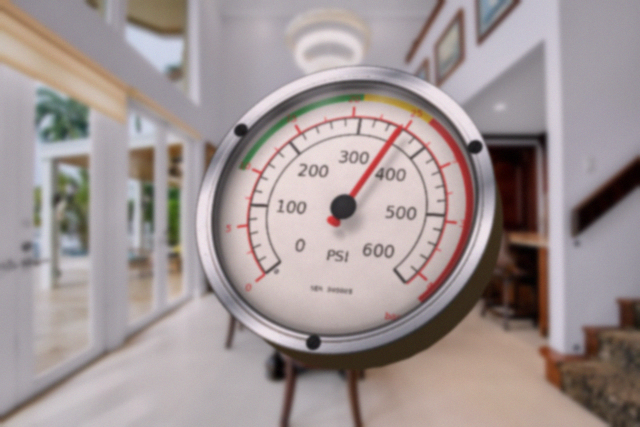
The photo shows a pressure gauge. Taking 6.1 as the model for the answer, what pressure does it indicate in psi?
360
